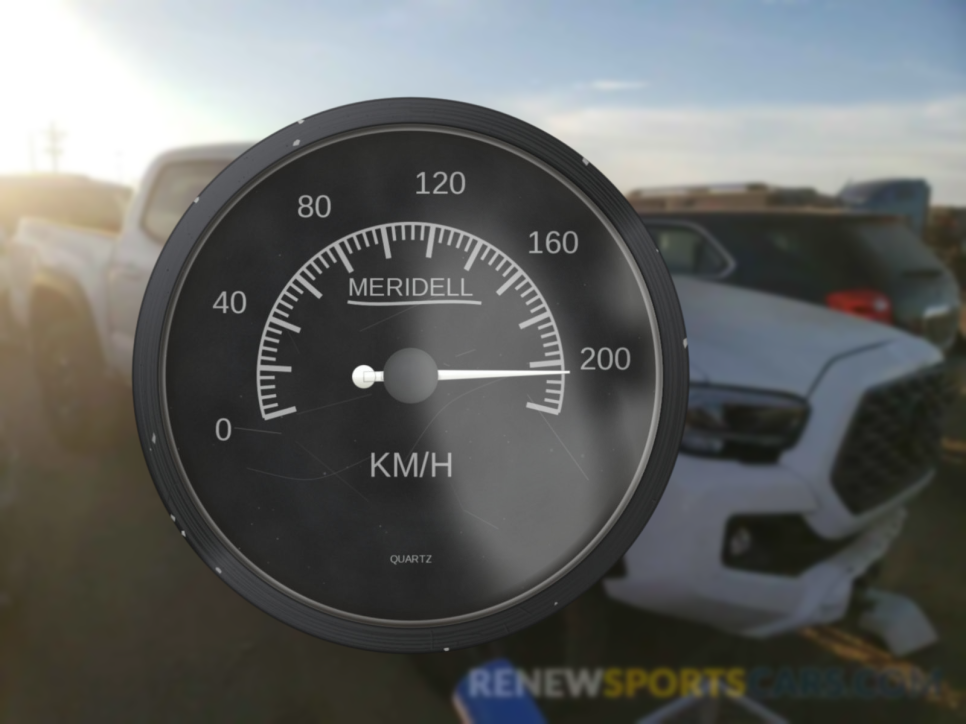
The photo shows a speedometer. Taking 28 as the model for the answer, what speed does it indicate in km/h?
204
